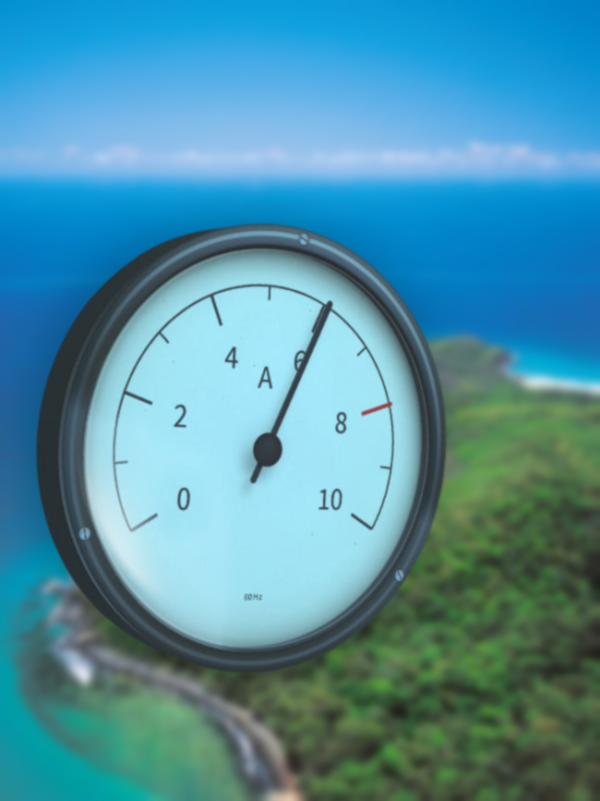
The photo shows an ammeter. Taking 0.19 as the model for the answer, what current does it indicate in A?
6
